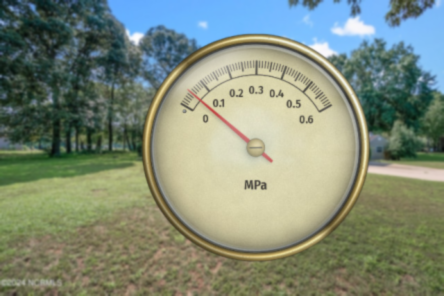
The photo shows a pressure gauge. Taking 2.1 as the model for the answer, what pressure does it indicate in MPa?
0.05
